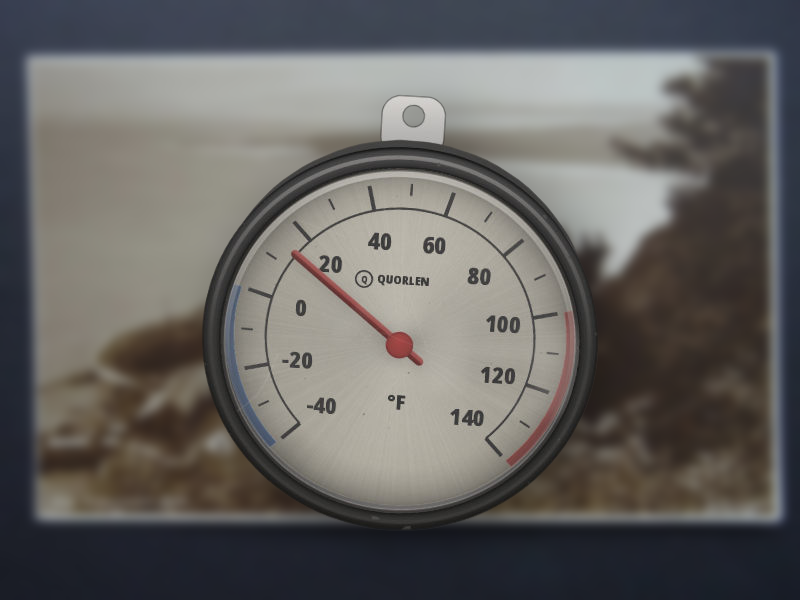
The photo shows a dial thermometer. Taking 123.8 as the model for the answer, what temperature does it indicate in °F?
15
